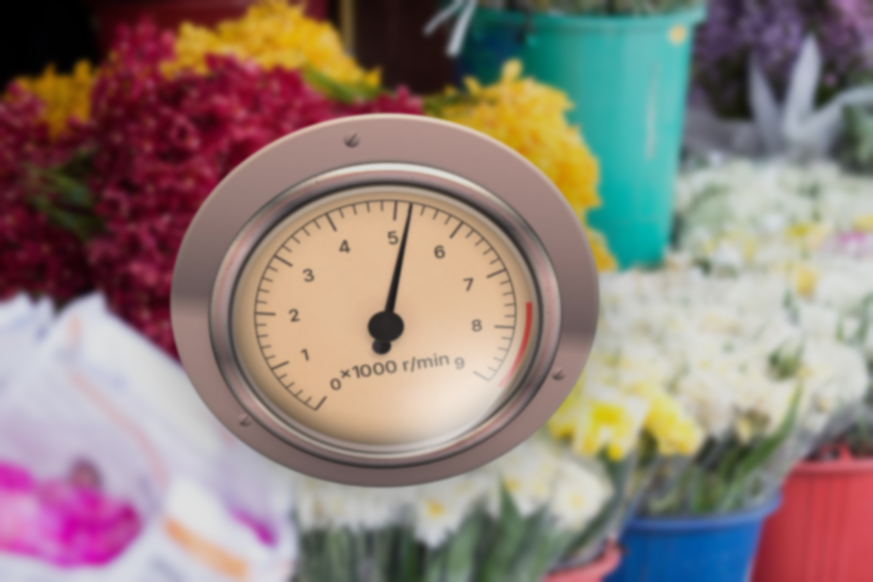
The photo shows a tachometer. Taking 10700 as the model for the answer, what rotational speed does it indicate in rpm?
5200
